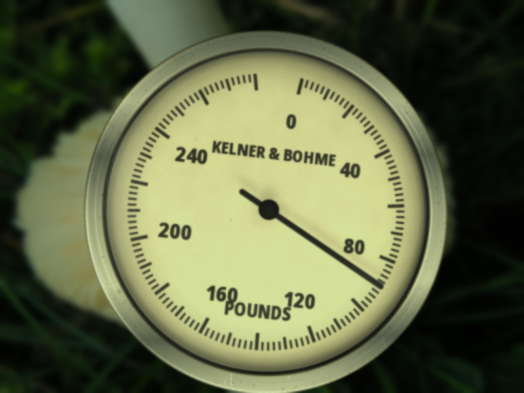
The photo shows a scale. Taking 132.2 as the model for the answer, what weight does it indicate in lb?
90
